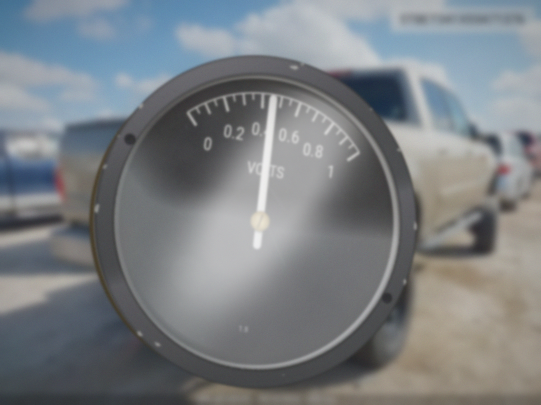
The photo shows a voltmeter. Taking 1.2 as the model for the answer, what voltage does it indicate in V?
0.45
